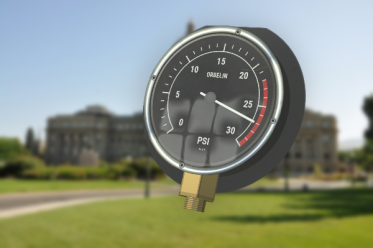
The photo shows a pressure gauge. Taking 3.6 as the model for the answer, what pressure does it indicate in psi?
27
